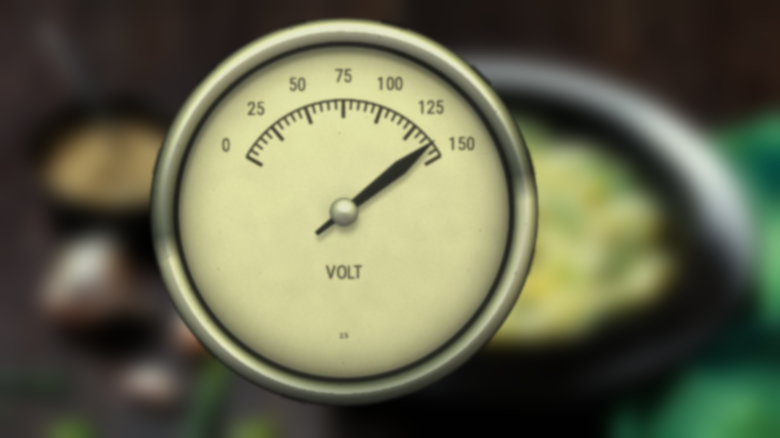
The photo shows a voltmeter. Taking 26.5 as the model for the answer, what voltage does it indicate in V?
140
